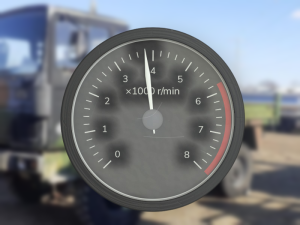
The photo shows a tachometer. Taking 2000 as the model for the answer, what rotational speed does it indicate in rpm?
3800
